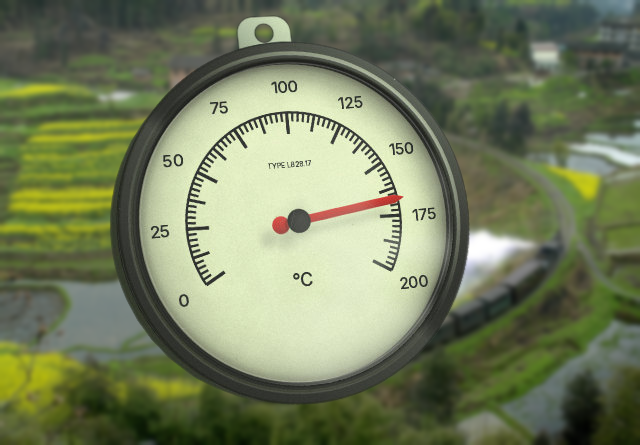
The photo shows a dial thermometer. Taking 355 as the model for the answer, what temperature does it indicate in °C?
167.5
